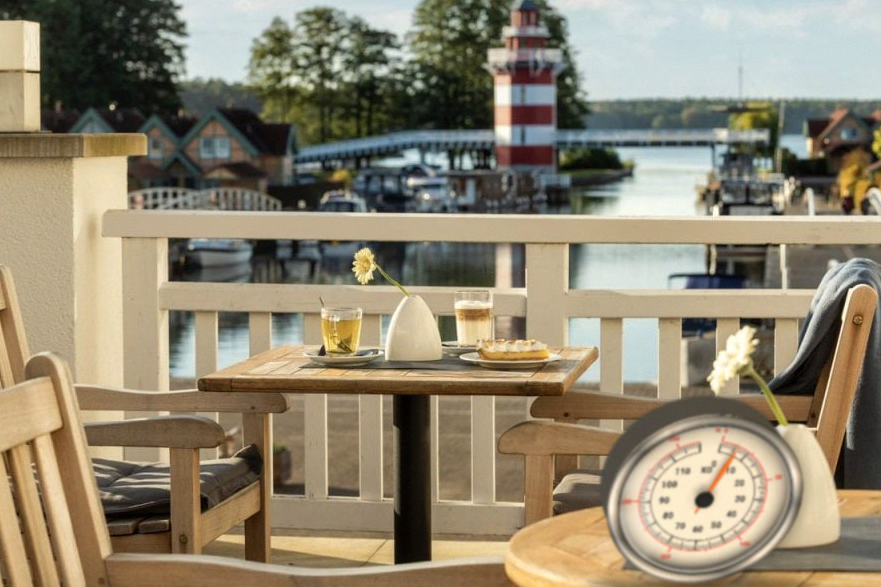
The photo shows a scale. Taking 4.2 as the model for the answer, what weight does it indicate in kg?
5
